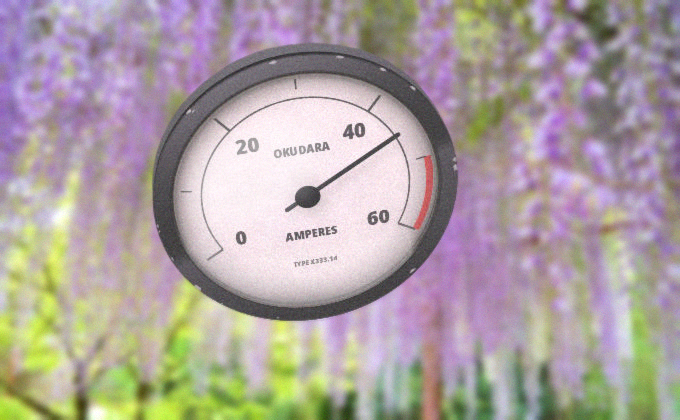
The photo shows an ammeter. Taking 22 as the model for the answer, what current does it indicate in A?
45
